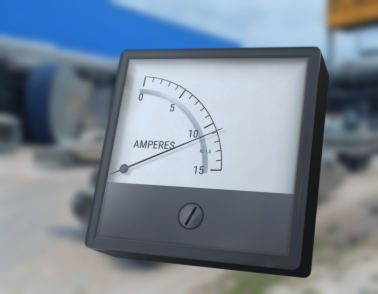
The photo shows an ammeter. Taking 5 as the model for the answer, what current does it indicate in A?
11
